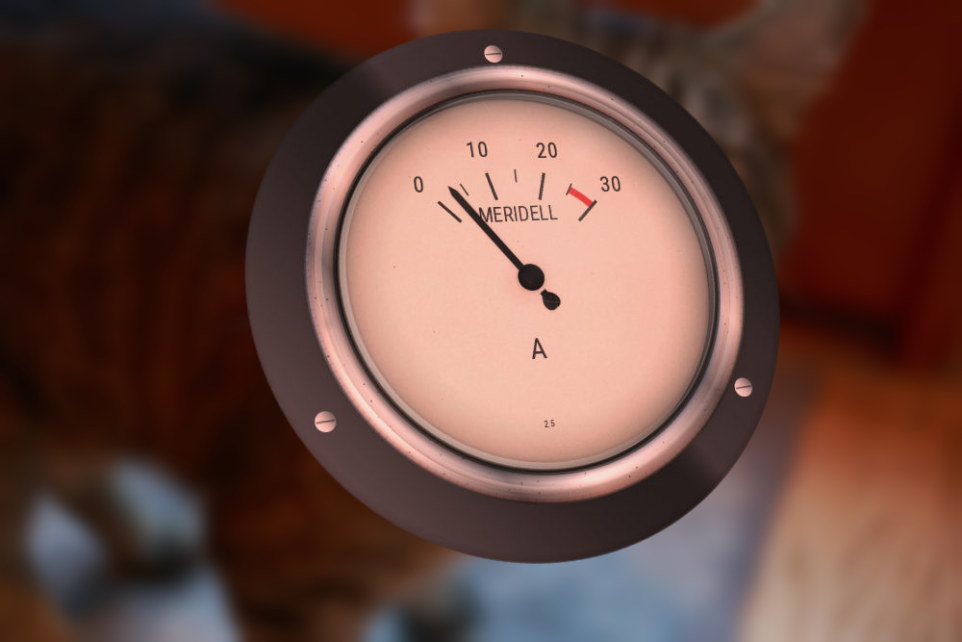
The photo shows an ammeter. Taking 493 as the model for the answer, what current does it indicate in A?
2.5
